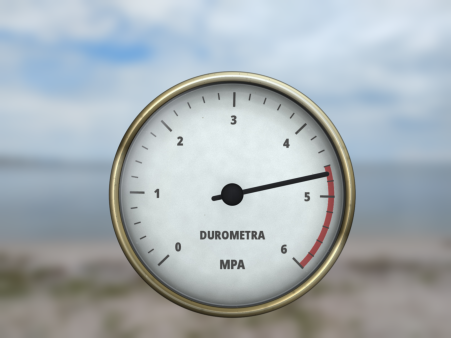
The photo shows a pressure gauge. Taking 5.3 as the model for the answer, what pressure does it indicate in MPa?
4.7
